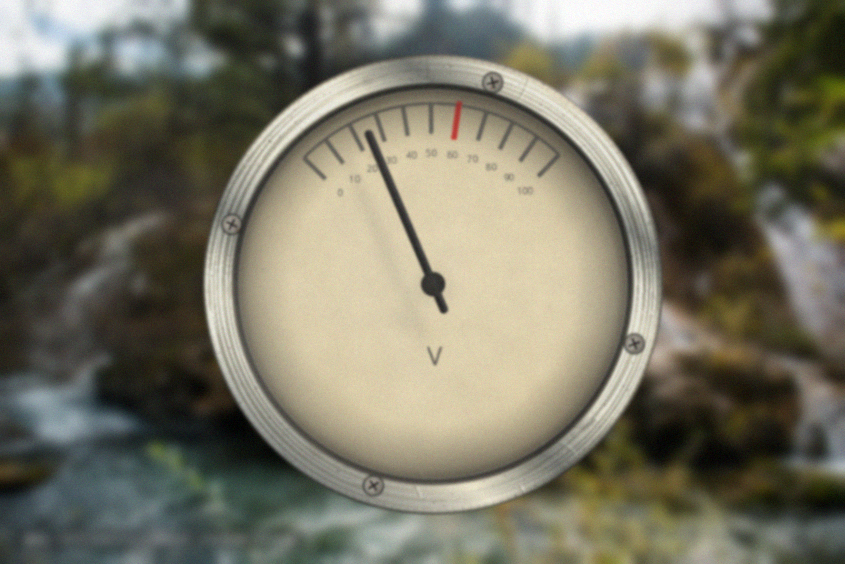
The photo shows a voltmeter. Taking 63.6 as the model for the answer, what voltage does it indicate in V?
25
